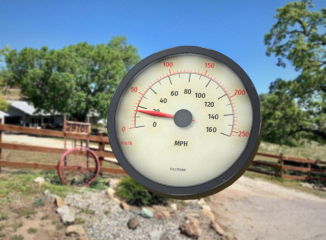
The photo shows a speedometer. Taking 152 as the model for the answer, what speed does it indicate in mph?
15
